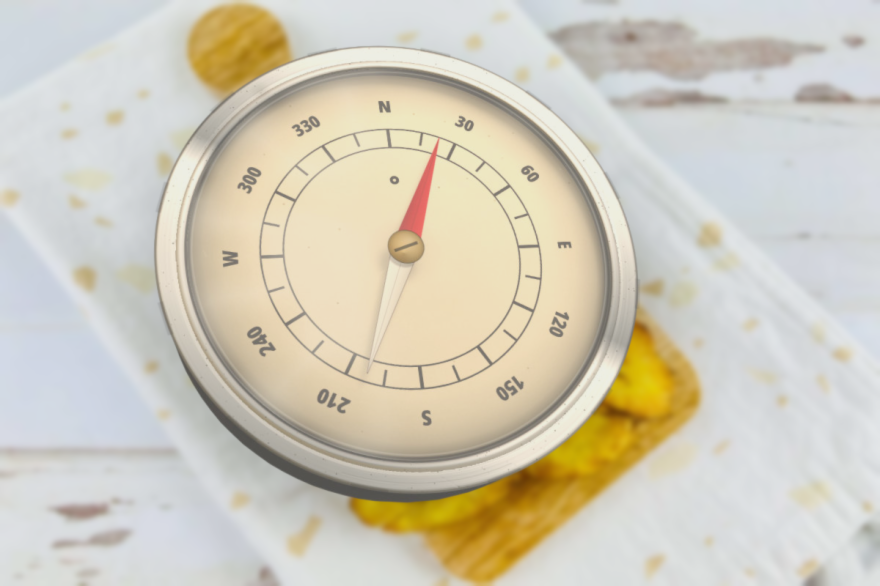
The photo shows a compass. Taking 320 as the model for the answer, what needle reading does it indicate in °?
22.5
